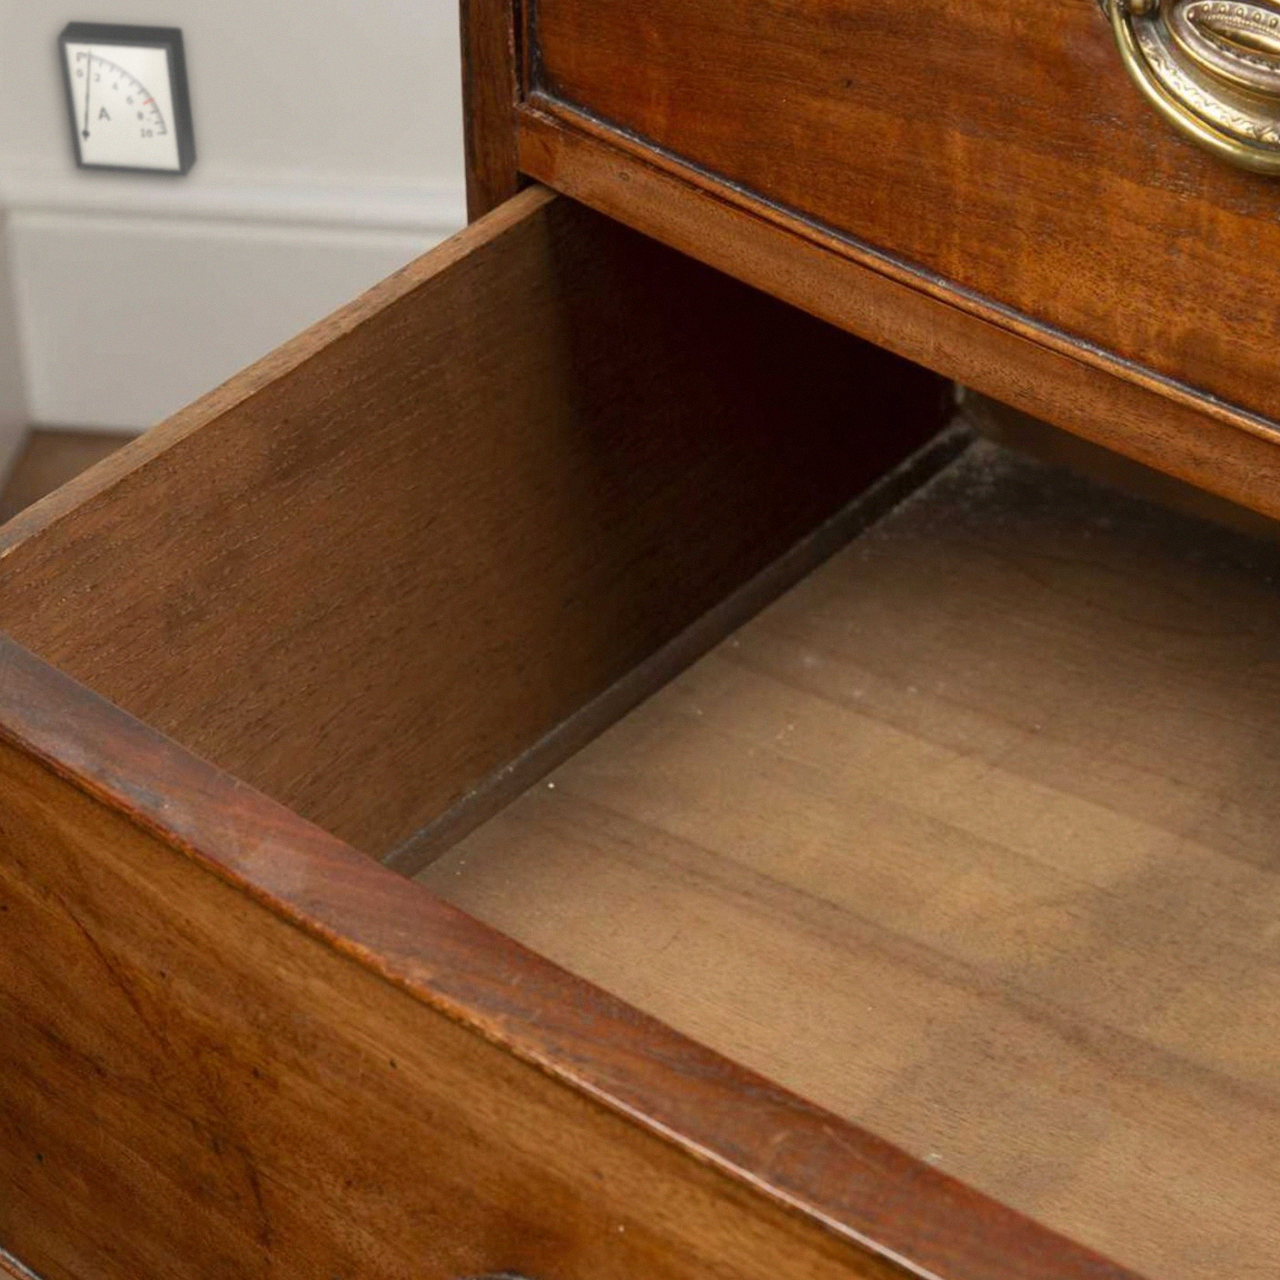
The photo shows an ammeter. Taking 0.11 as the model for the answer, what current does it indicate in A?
1
